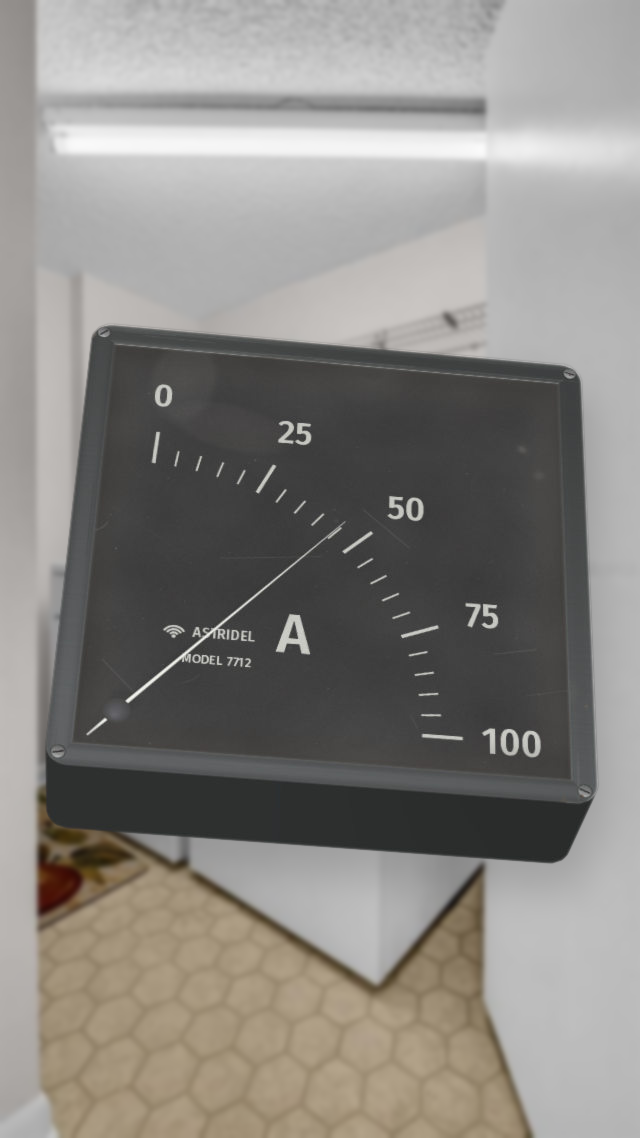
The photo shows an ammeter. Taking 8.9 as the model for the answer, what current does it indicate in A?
45
